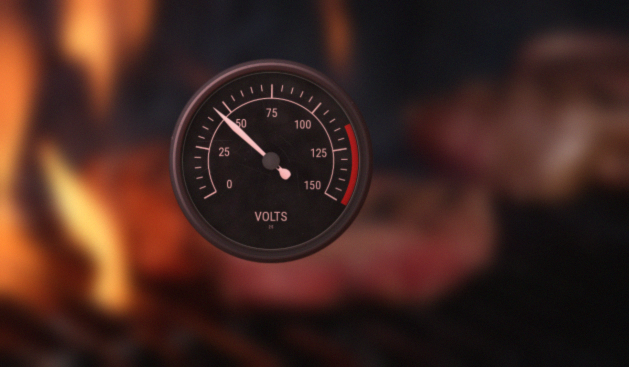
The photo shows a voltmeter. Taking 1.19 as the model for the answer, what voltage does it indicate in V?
45
